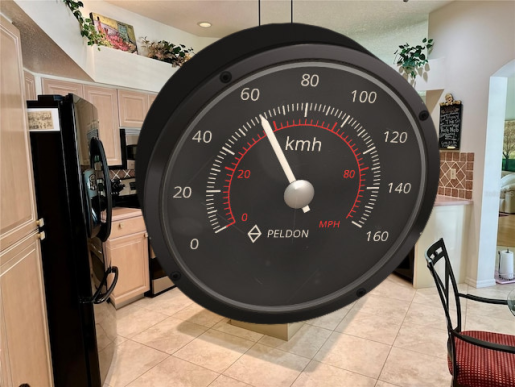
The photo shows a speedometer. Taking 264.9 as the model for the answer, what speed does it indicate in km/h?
60
